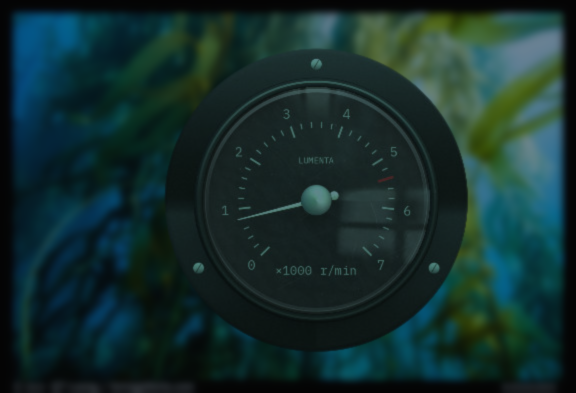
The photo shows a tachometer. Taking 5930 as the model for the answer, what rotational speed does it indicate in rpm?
800
